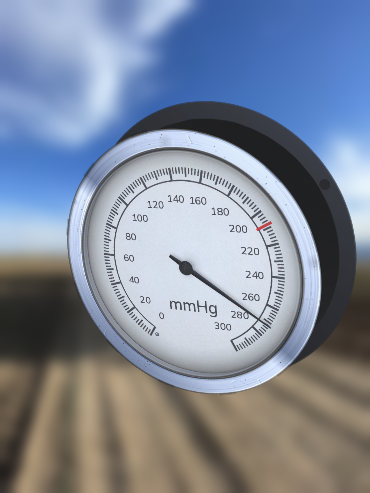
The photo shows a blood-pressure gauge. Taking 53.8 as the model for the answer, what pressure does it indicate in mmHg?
270
